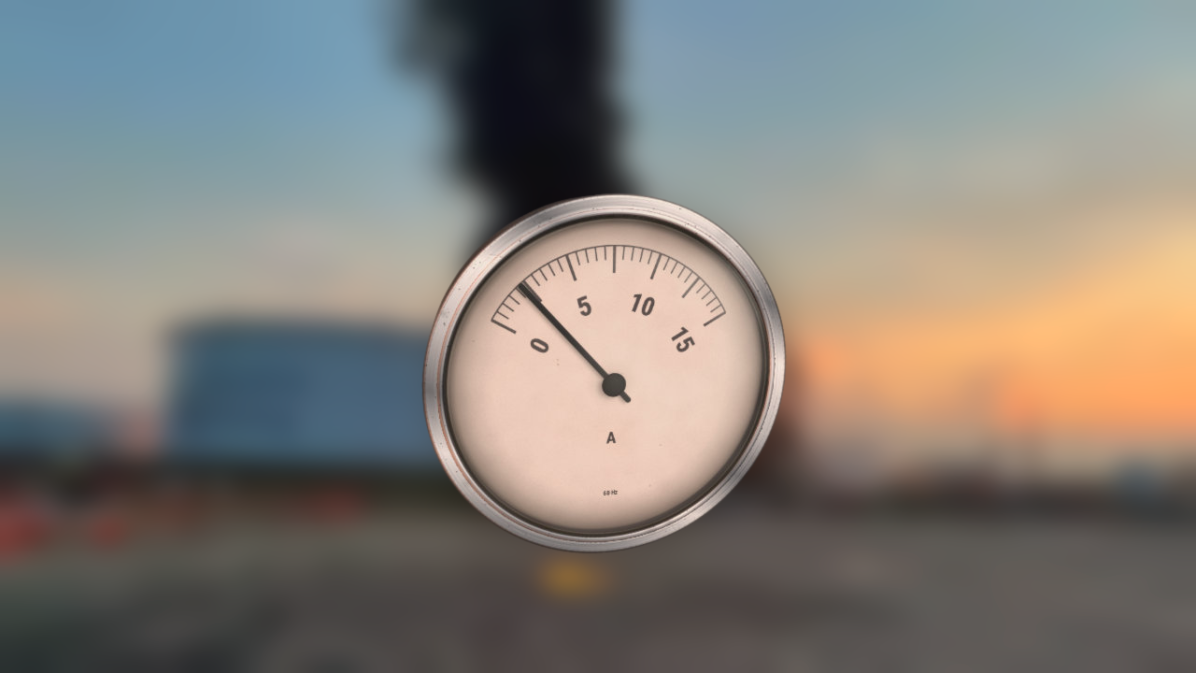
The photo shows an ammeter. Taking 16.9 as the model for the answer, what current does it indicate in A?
2.25
